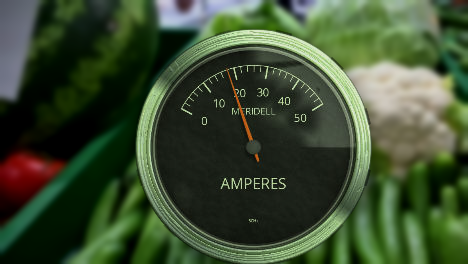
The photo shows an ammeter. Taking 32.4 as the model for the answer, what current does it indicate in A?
18
